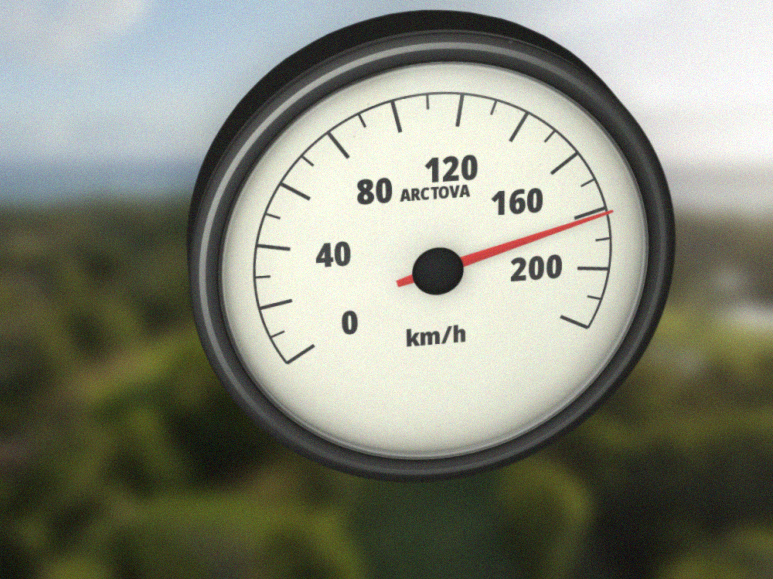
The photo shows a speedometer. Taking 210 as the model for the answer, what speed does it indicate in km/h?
180
